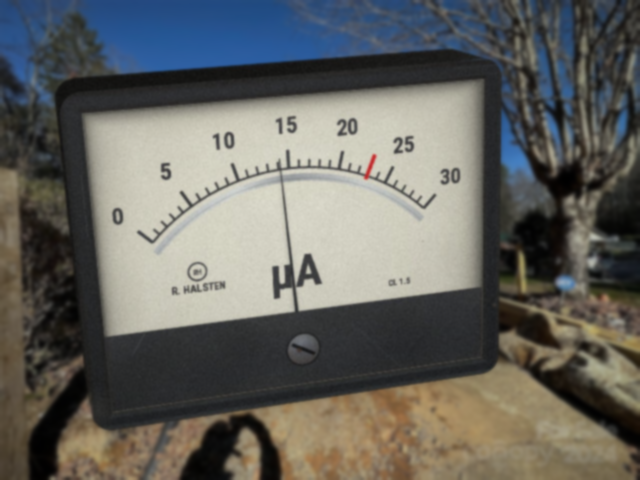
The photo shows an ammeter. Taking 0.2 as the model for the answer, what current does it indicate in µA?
14
